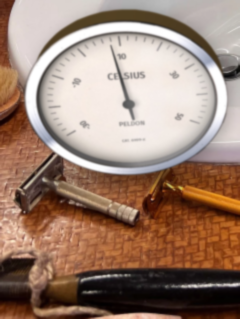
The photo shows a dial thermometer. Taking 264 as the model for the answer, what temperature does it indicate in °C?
8
